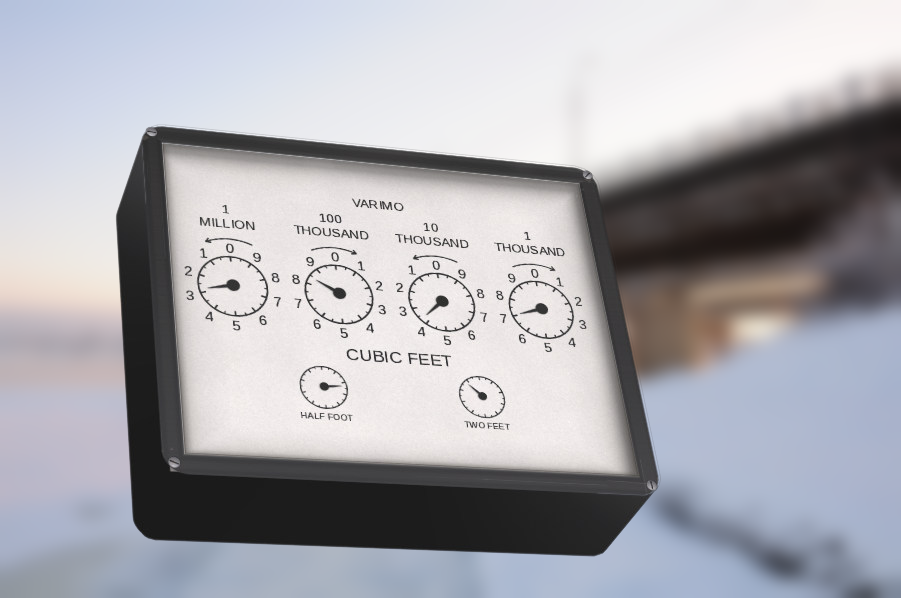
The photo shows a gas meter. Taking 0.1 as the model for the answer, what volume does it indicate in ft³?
283700
